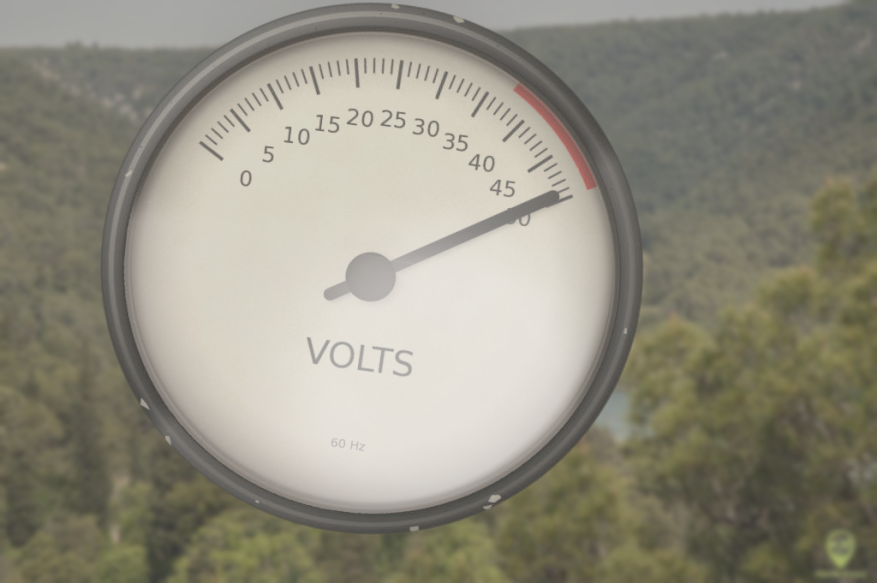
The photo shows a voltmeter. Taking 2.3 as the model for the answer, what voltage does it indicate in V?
49
